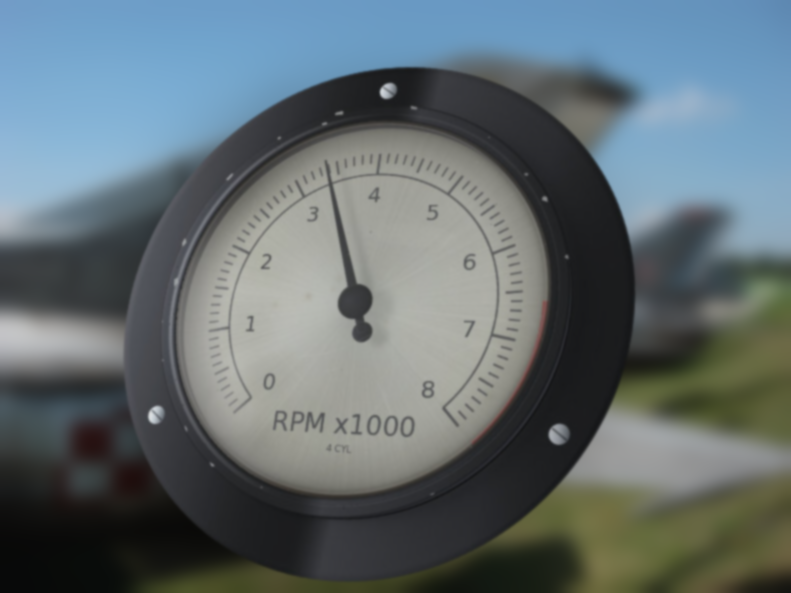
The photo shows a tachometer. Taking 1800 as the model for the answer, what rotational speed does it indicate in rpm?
3400
